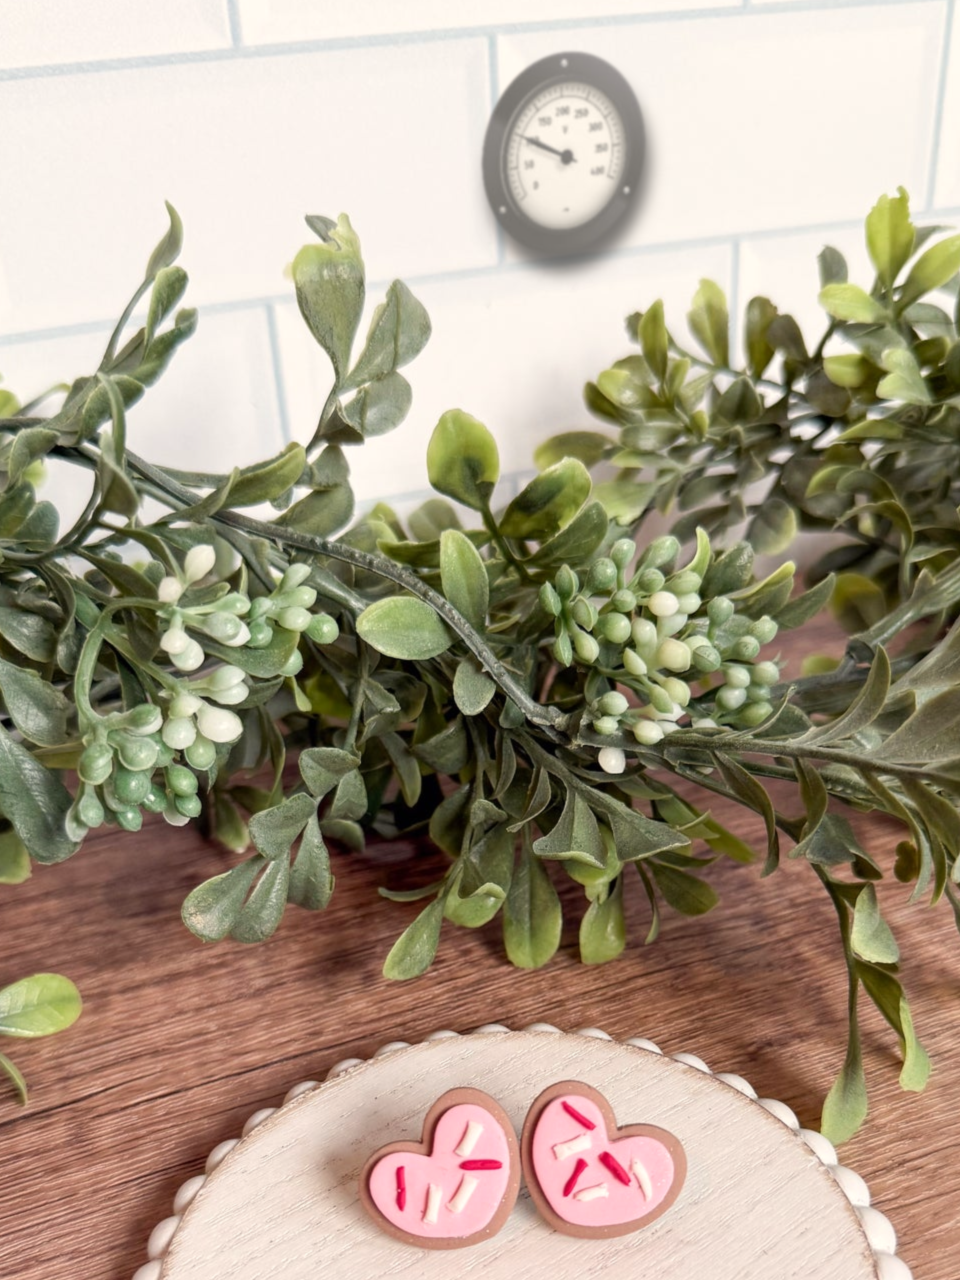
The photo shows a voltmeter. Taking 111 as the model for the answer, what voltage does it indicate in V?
100
